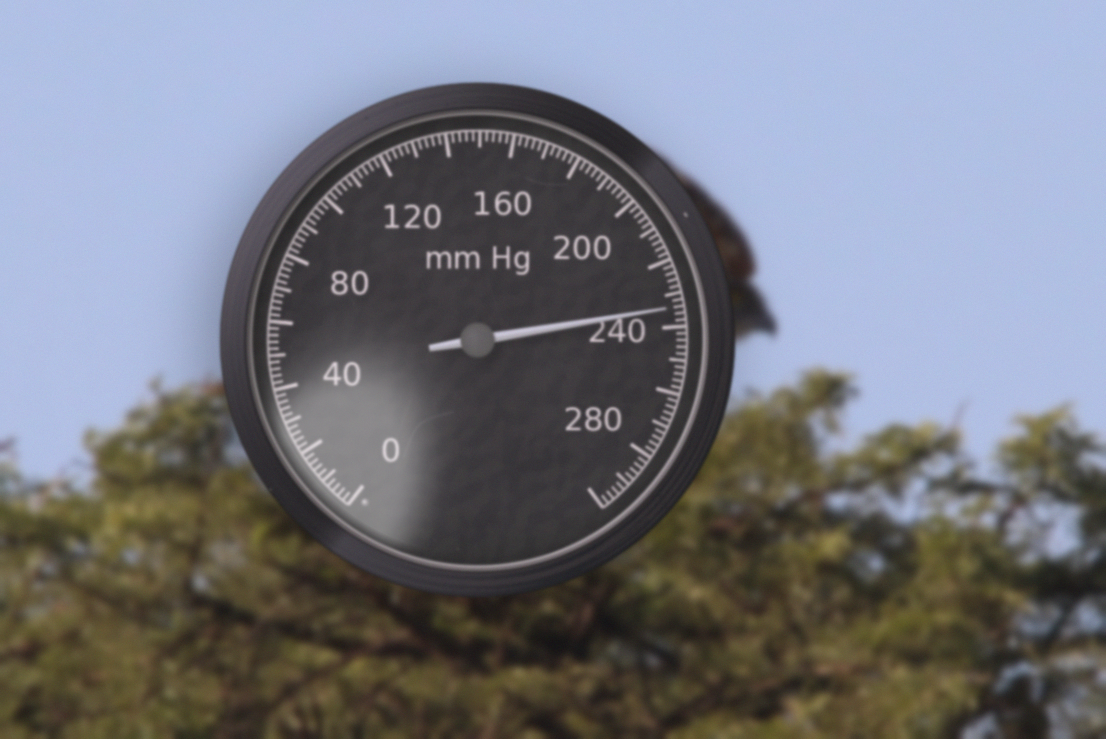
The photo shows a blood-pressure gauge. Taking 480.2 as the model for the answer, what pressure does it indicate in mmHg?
234
